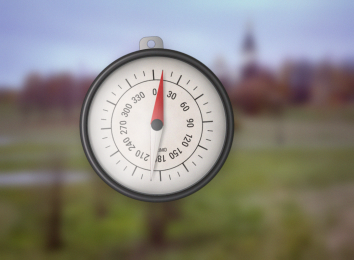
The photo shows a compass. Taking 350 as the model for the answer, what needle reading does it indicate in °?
10
